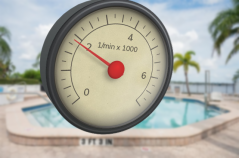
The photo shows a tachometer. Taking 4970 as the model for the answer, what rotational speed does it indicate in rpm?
1875
